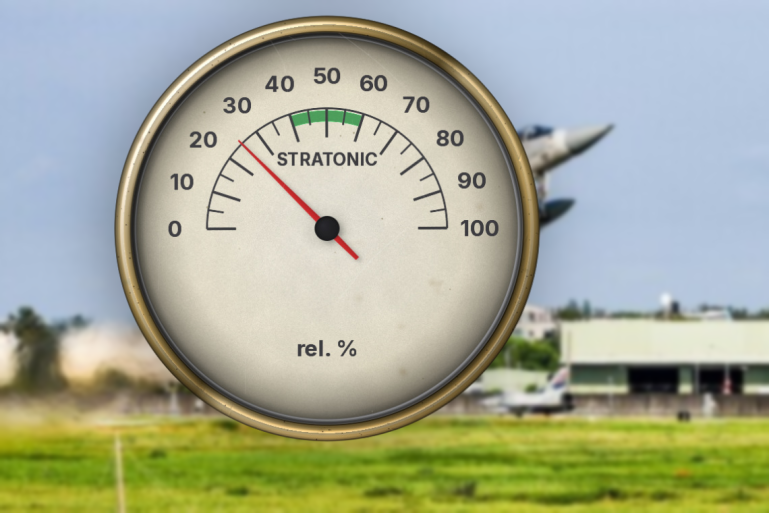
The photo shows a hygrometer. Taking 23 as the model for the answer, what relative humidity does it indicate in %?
25
